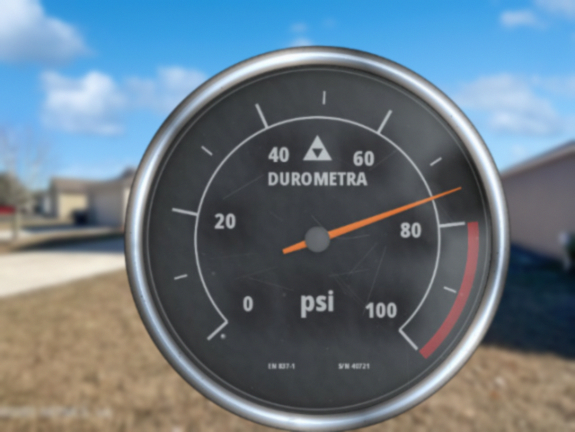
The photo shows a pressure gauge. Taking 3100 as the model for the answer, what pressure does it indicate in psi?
75
